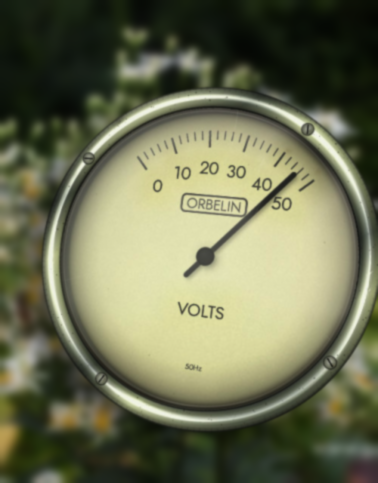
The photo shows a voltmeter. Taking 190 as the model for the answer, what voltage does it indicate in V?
46
